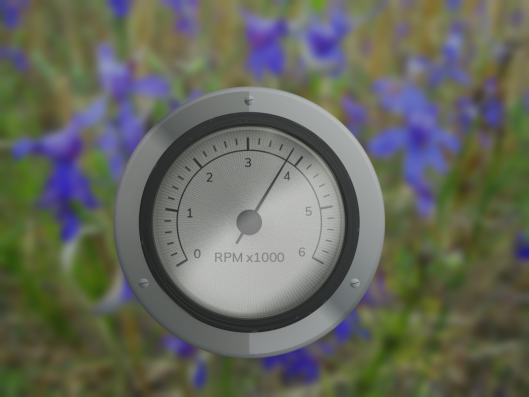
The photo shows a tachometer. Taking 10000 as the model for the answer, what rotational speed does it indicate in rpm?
3800
